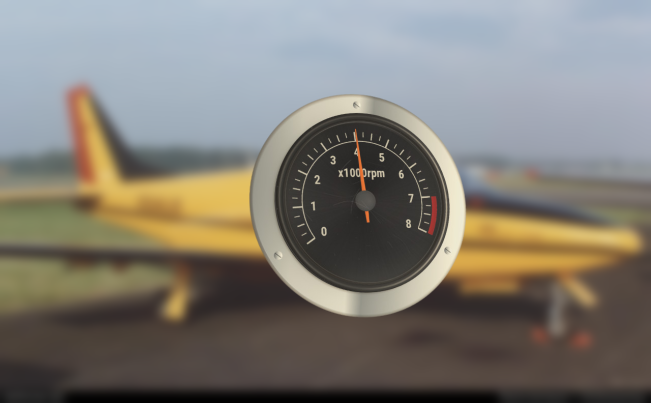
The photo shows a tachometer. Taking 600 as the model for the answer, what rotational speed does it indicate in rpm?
4000
